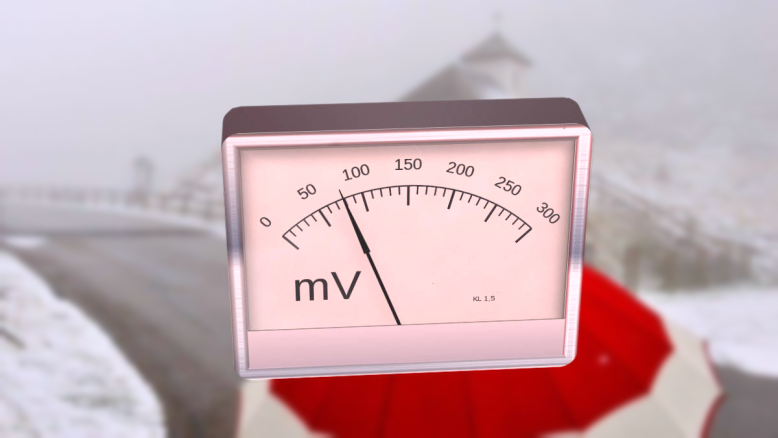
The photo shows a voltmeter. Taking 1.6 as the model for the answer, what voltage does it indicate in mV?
80
